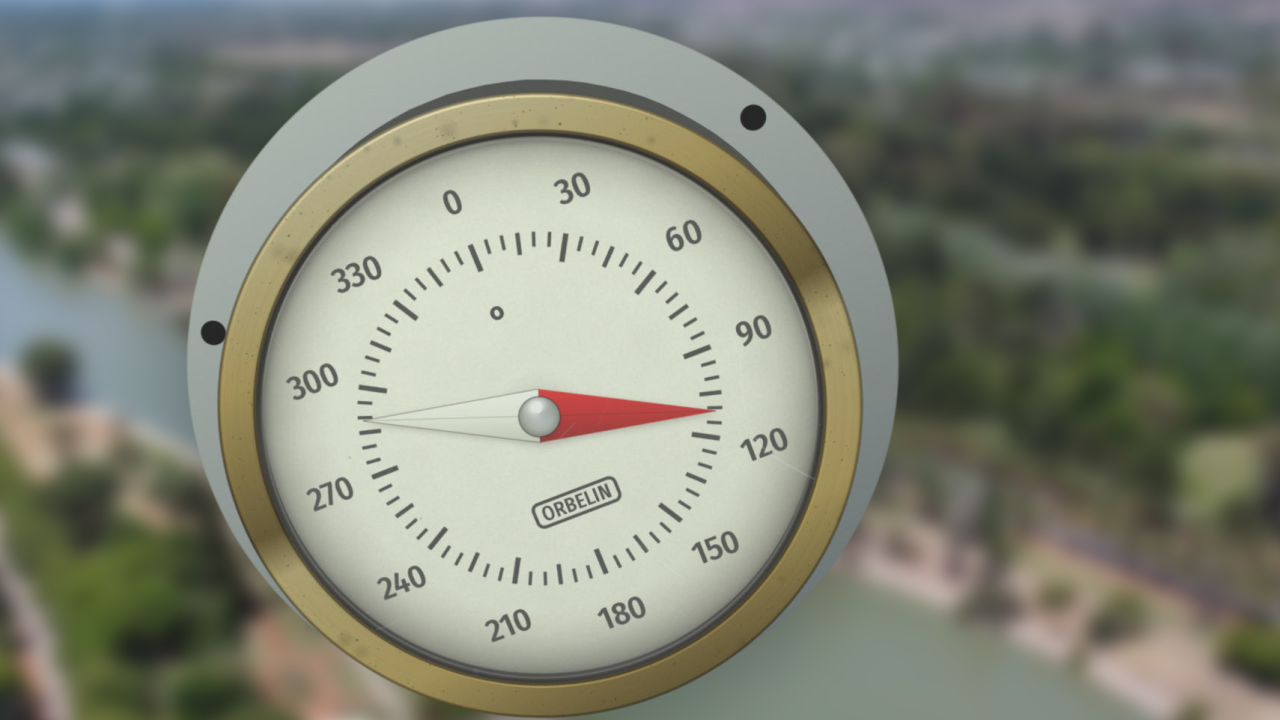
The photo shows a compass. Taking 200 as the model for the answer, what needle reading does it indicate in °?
110
